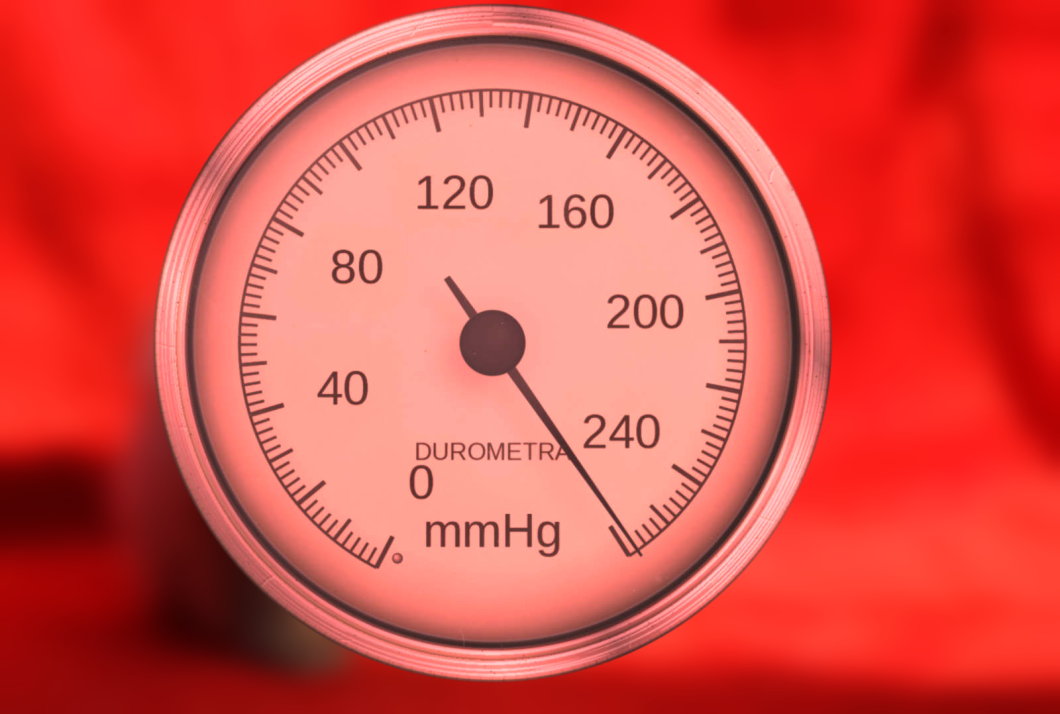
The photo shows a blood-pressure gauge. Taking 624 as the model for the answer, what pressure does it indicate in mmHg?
258
